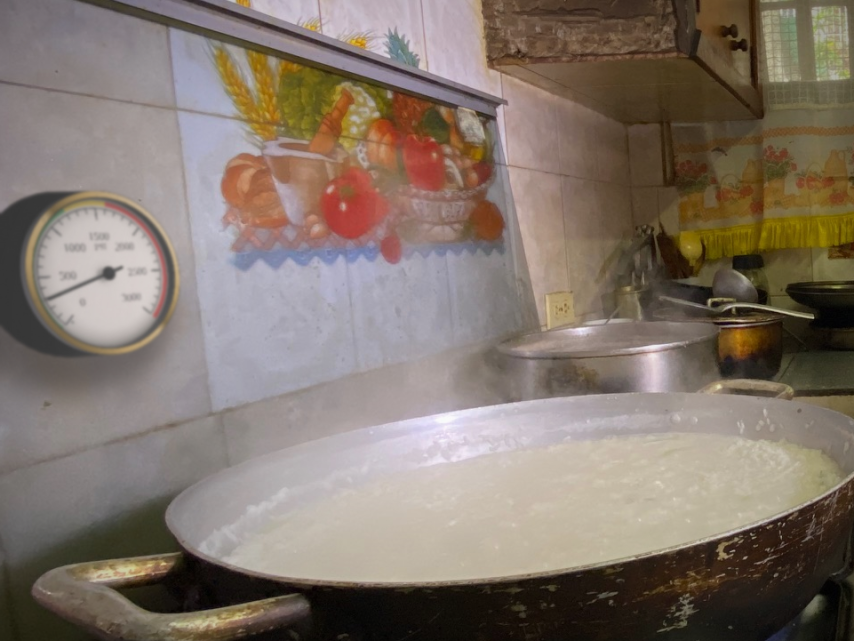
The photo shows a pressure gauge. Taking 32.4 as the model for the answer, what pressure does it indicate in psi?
300
